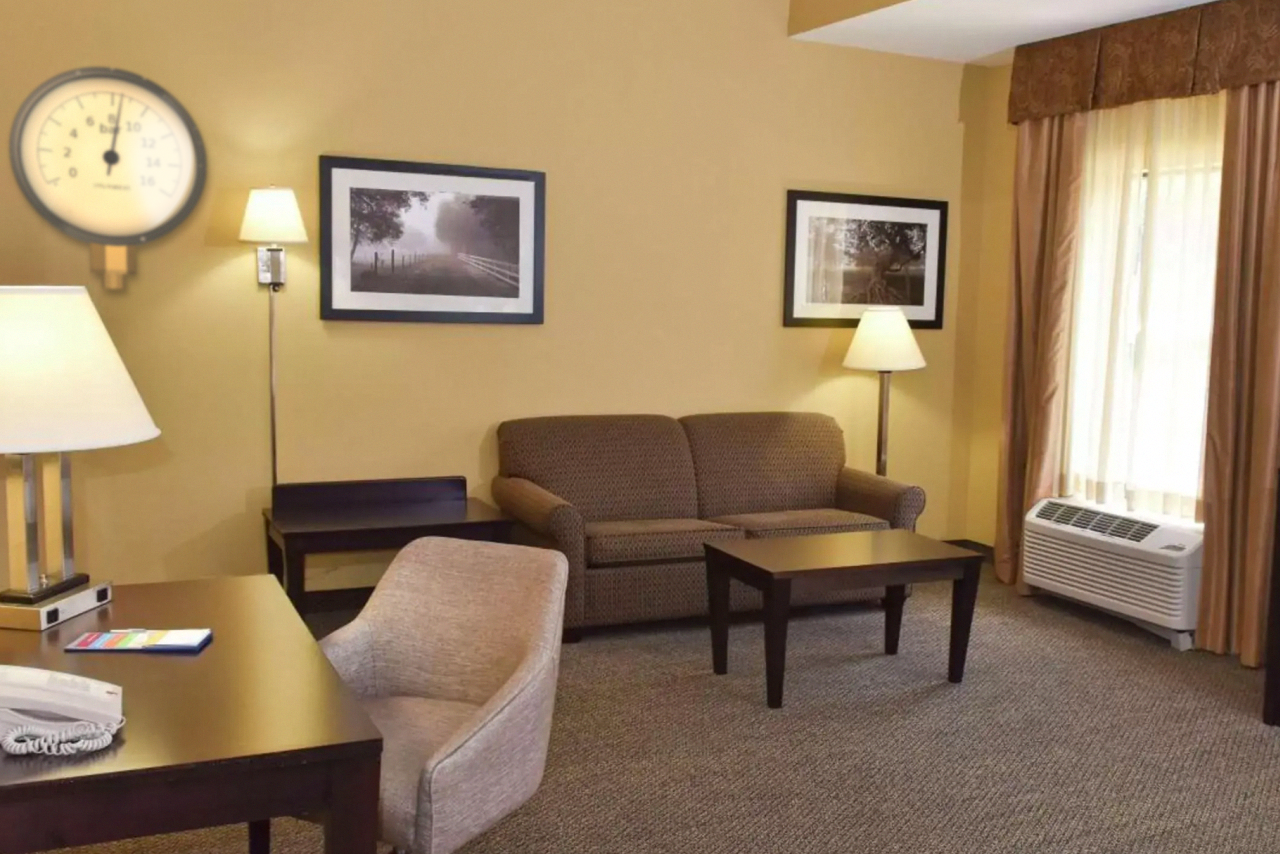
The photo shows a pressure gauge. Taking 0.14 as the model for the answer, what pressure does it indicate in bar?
8.5
